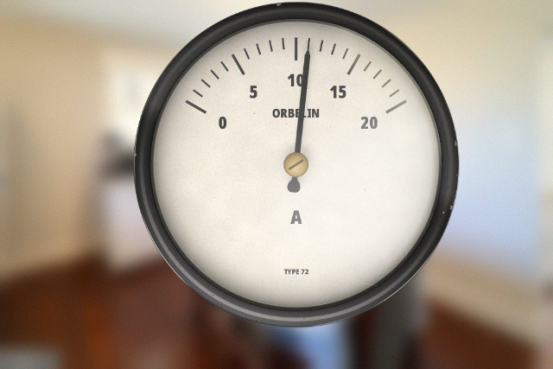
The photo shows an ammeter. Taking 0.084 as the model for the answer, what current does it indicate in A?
11
